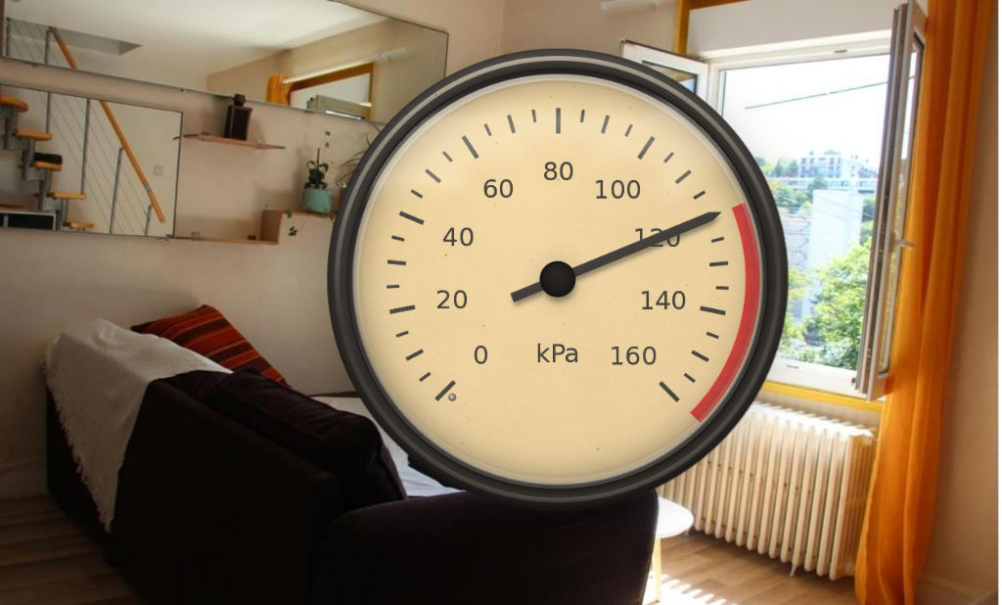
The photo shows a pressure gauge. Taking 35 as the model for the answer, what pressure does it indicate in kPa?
120
